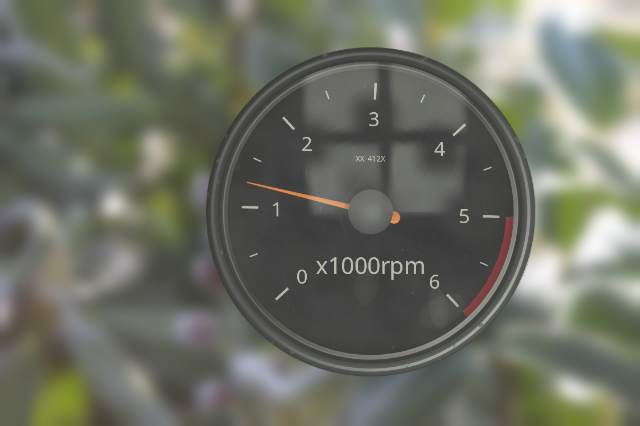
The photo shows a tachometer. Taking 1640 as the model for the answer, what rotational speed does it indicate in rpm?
1250
